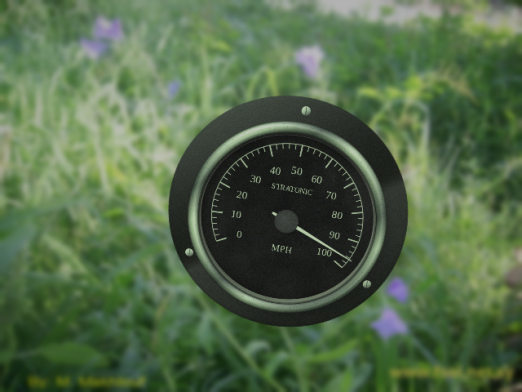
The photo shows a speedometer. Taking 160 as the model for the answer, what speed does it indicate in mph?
96
